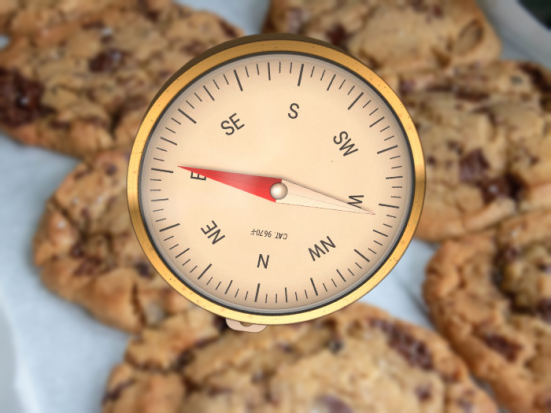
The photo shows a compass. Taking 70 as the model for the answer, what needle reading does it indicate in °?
95
